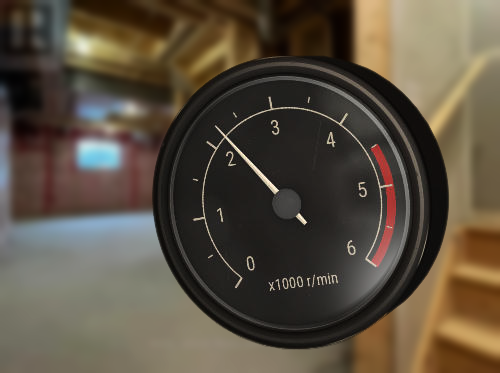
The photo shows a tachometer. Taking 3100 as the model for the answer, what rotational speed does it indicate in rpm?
2250
